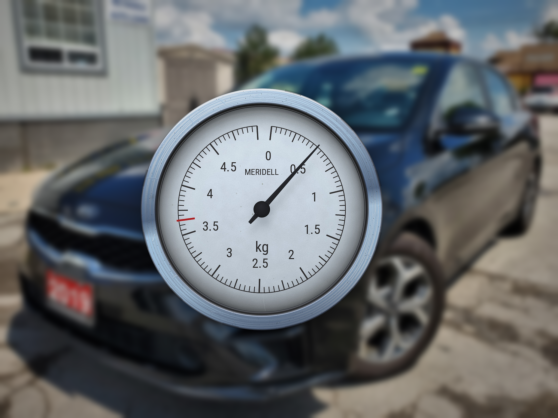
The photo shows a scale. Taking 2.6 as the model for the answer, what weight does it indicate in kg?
0.5
